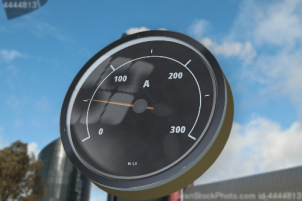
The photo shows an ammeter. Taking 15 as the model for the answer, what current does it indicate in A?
50
